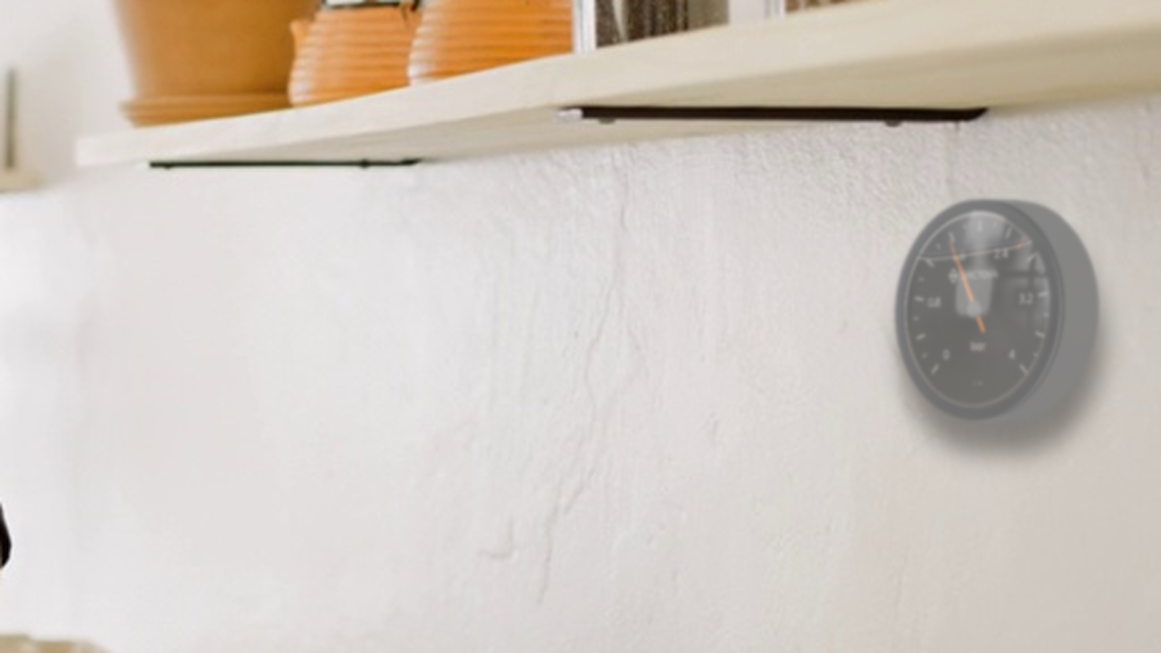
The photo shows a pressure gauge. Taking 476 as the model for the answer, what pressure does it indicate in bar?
1.6
